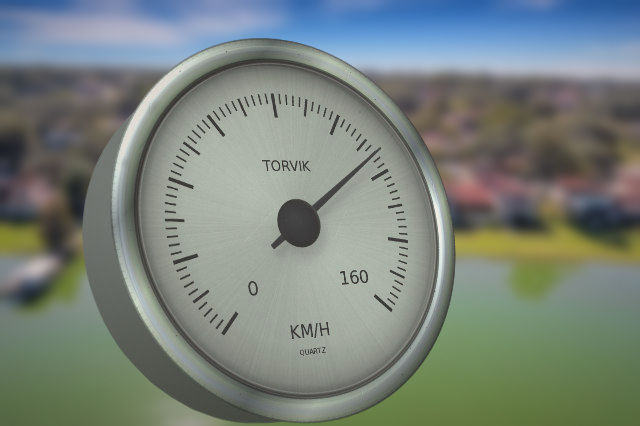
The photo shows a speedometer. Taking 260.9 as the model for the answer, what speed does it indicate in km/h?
114
